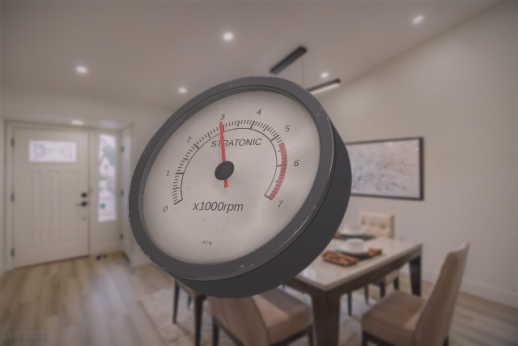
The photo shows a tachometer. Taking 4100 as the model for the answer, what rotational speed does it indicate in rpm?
3000
